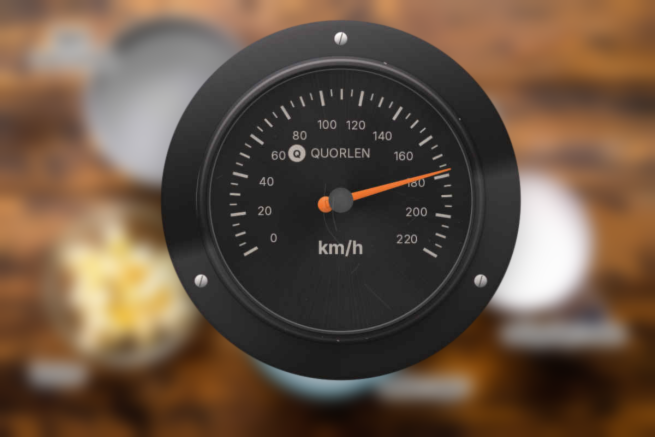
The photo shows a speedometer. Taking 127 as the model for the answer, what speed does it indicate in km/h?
177.5
